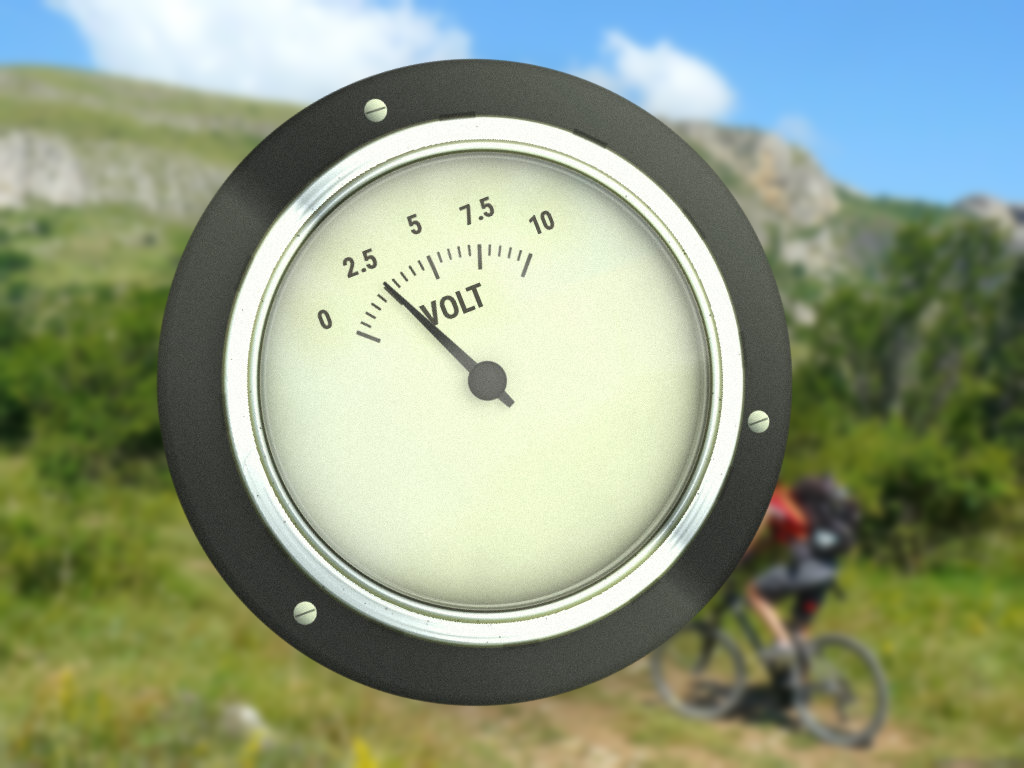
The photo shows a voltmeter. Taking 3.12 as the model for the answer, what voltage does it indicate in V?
2.5
